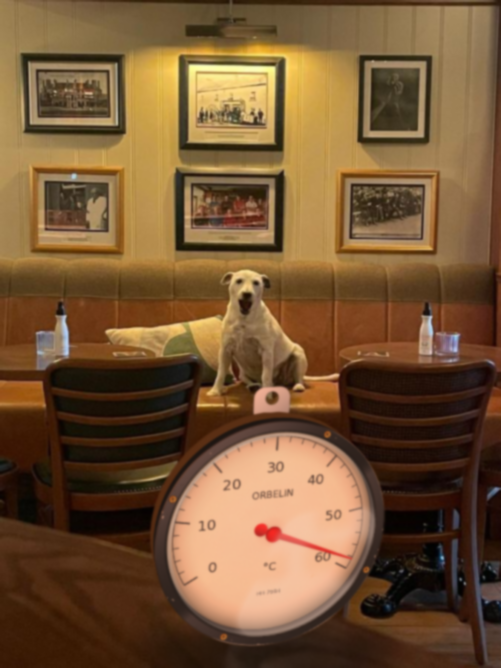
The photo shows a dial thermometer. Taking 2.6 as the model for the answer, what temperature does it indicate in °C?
58
